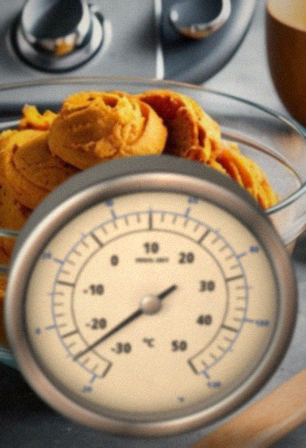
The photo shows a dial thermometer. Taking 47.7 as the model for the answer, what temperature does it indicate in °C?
-24
